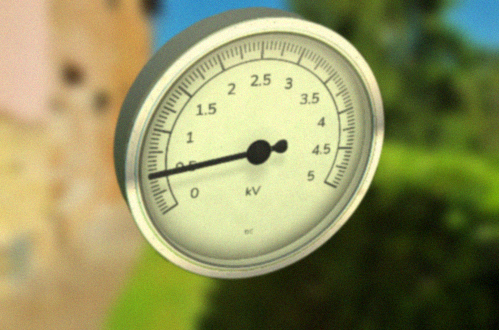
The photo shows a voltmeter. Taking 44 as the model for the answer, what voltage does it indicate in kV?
0.5
